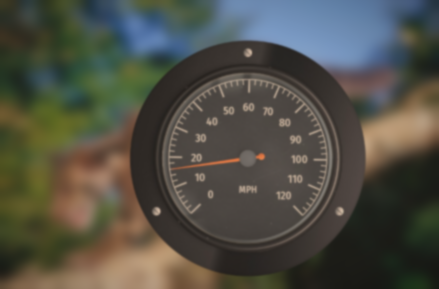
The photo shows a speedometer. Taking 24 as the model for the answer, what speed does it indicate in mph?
16
